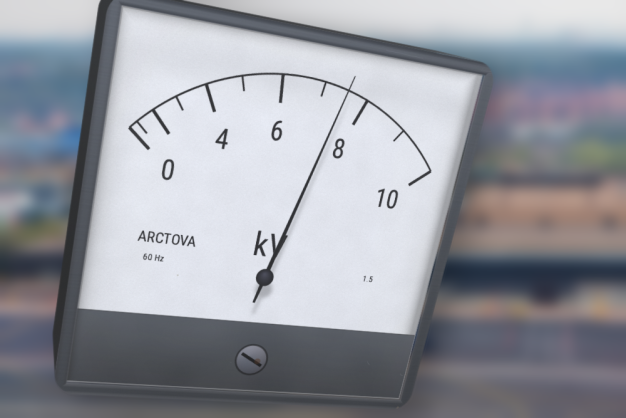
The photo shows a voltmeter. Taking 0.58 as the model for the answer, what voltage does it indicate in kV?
7.5
